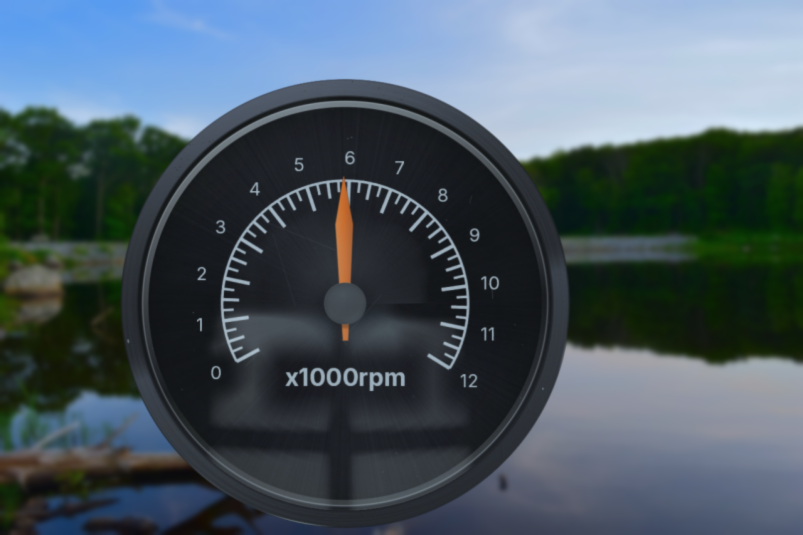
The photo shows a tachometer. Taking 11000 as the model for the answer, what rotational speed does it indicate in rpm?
5875
